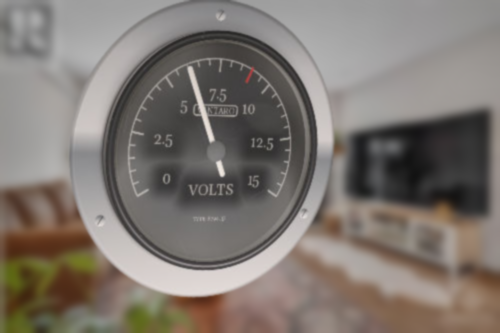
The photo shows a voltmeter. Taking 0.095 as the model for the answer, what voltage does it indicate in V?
6
